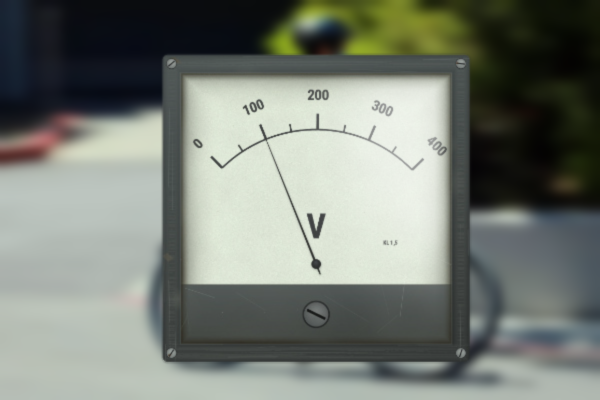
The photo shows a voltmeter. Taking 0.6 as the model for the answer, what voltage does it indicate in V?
100
